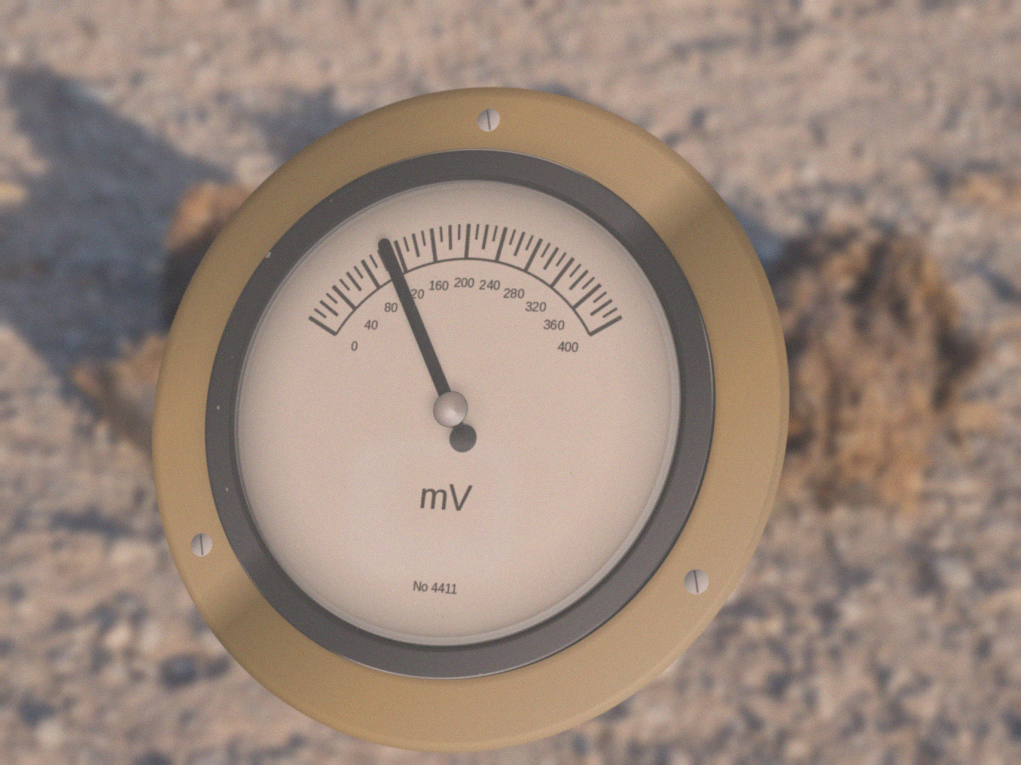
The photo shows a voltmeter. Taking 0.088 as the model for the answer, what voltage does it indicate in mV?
110
